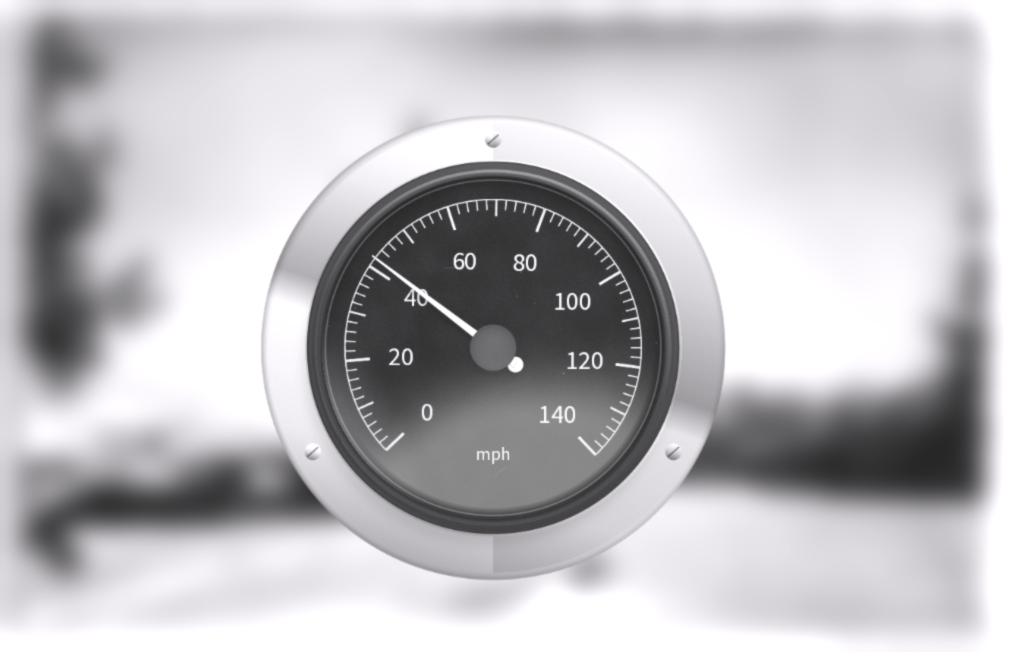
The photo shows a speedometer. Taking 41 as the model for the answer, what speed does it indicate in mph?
42
